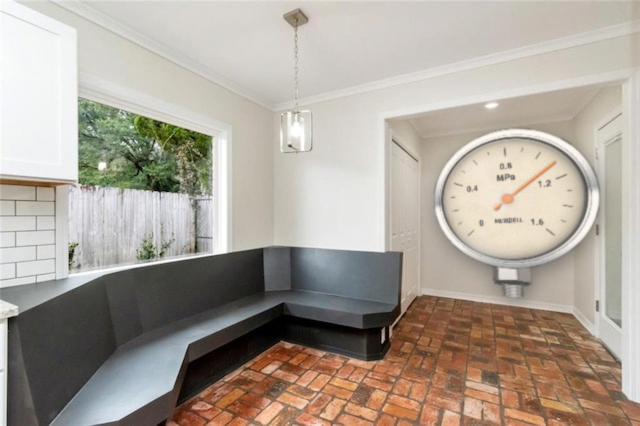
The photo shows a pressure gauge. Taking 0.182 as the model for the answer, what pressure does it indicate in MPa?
1.1
